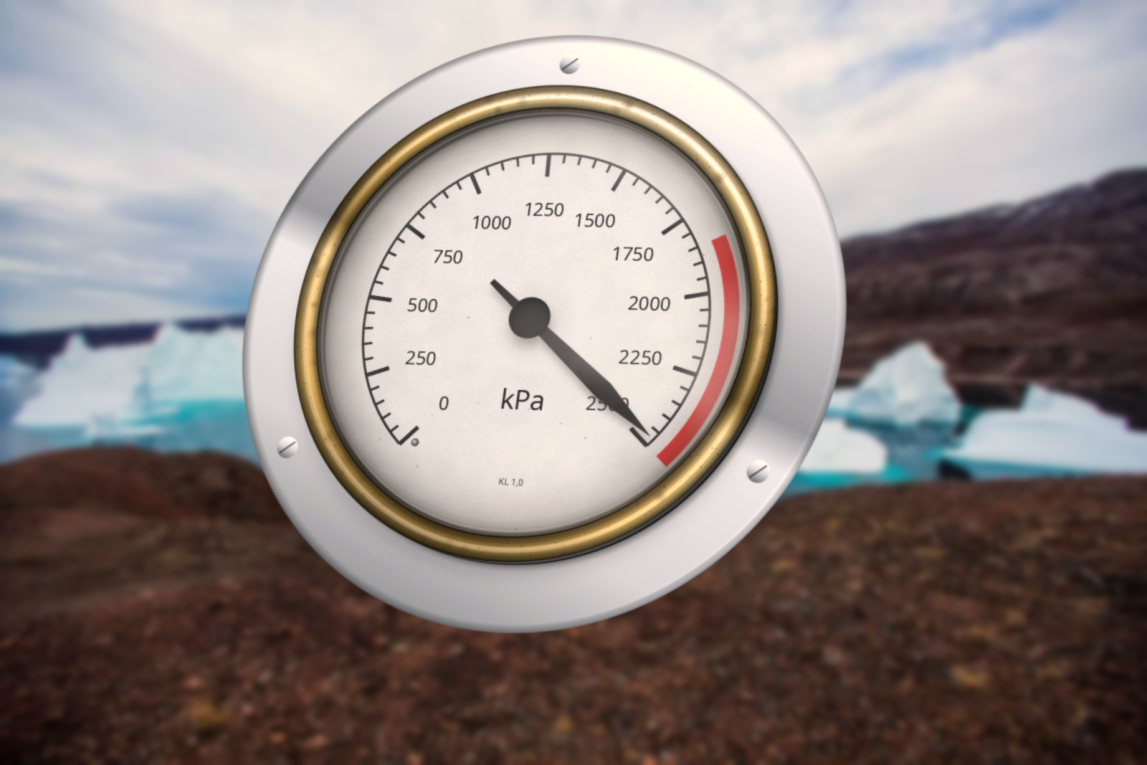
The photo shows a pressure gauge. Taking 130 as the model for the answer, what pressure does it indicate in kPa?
2475
